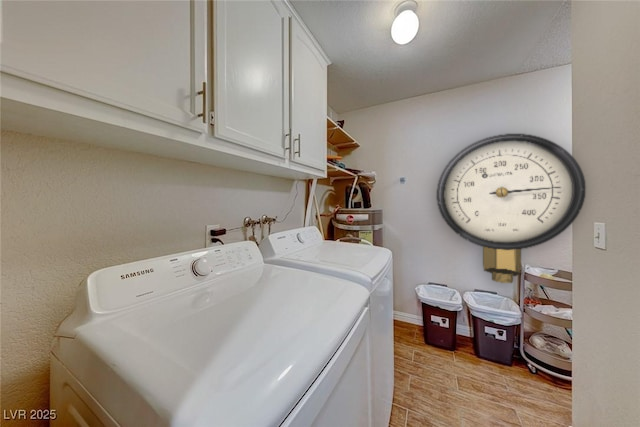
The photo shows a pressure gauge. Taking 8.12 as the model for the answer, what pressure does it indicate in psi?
330
